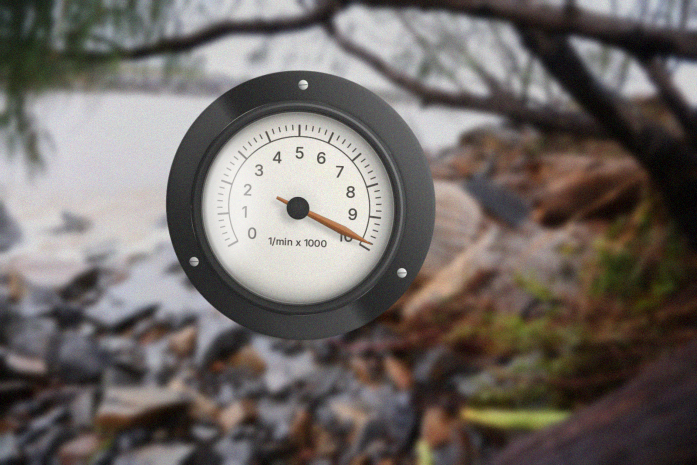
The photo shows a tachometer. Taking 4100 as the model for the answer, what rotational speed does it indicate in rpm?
9800
